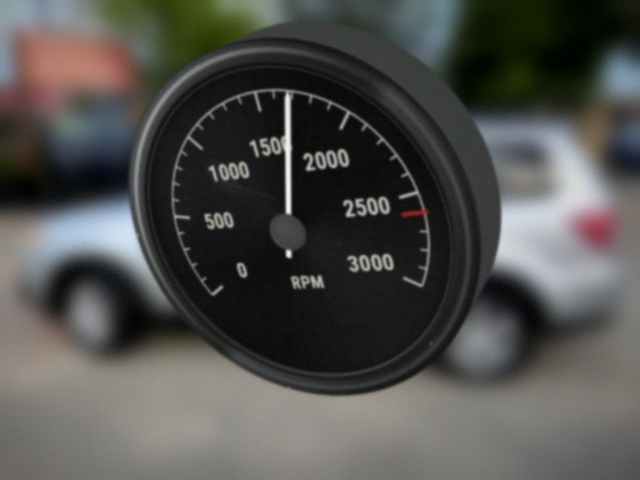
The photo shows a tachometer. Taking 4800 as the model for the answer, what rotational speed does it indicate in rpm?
1700
